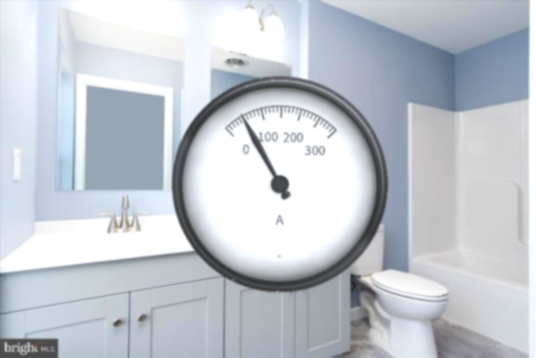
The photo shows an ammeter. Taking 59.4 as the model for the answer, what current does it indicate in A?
50
